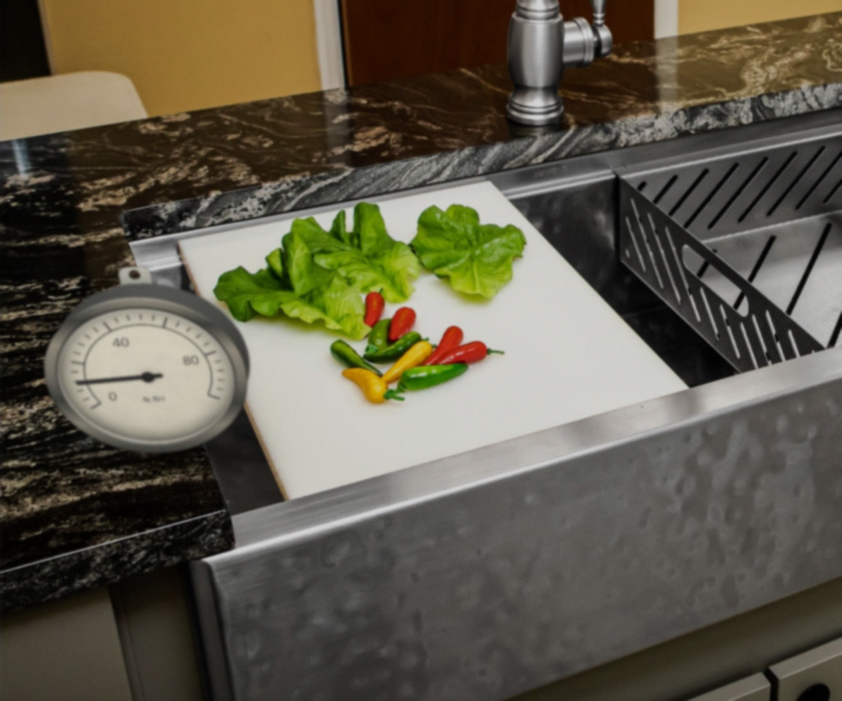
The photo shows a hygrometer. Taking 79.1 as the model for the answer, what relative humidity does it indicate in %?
12
